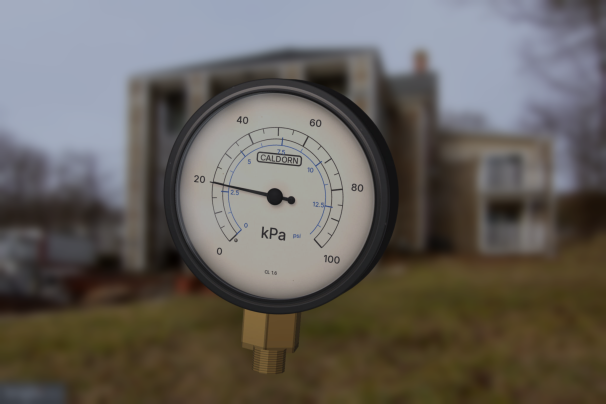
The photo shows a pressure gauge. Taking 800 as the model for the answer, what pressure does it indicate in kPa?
20
